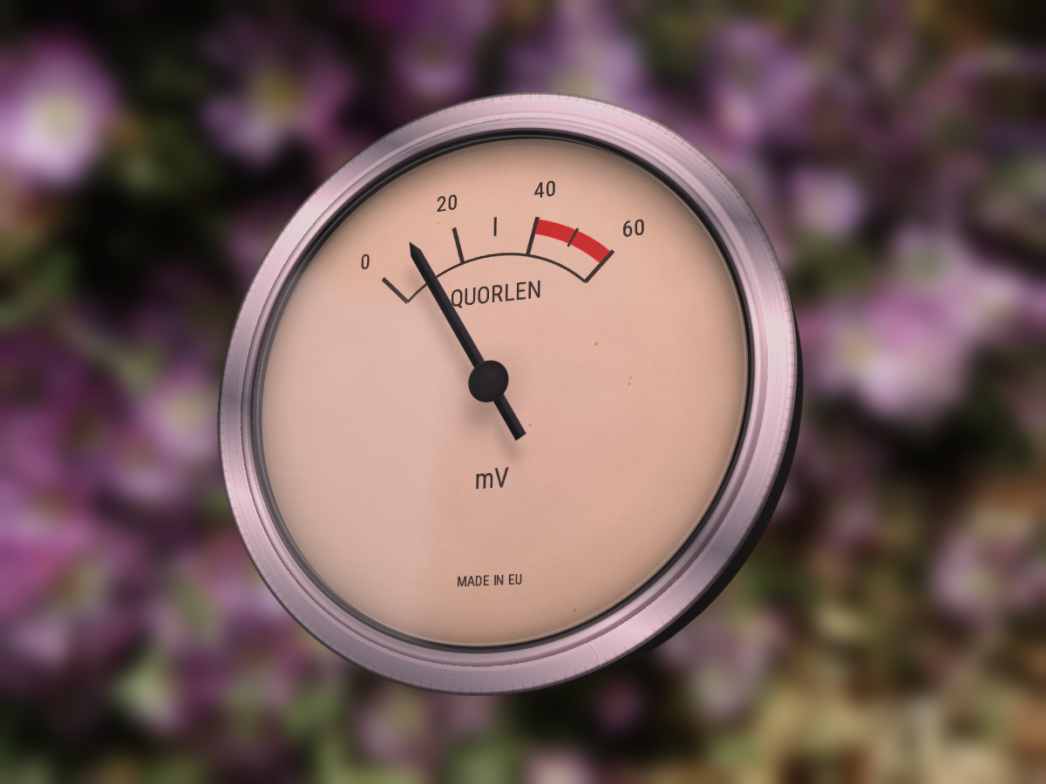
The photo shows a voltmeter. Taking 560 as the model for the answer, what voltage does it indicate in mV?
10
